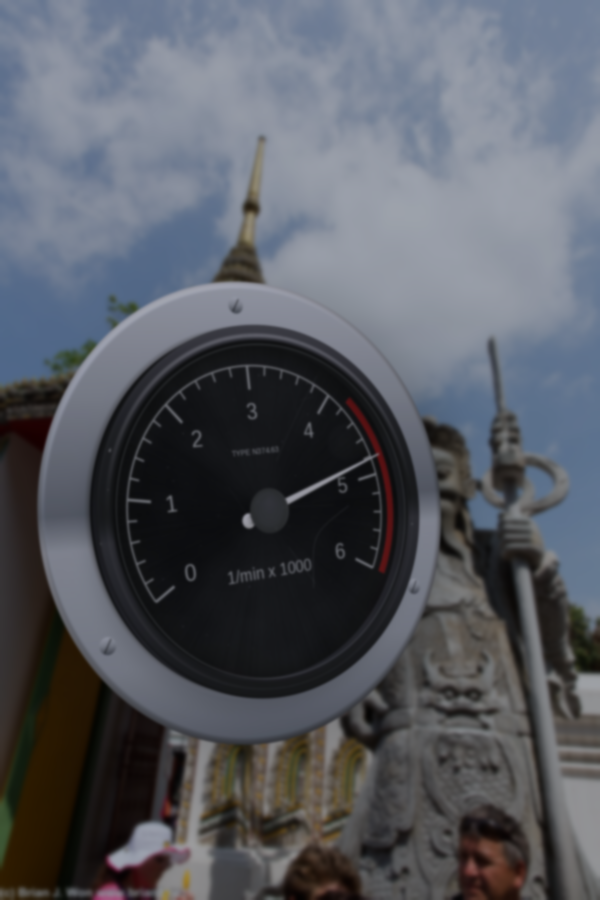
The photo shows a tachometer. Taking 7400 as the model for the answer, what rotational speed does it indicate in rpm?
4800
